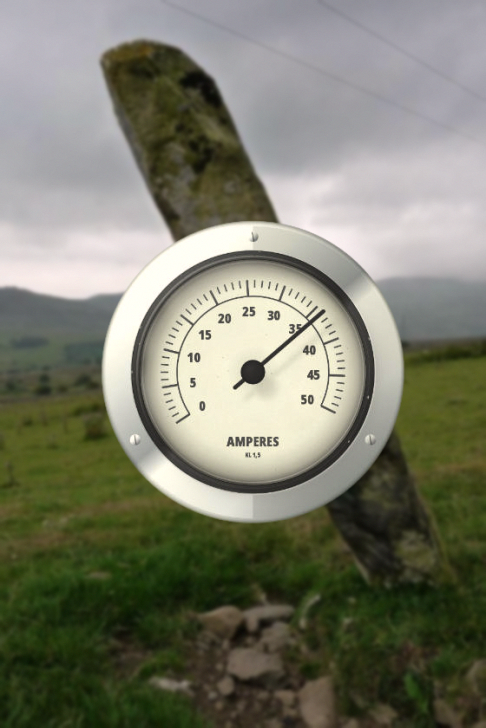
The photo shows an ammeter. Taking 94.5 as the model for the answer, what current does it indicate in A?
36
